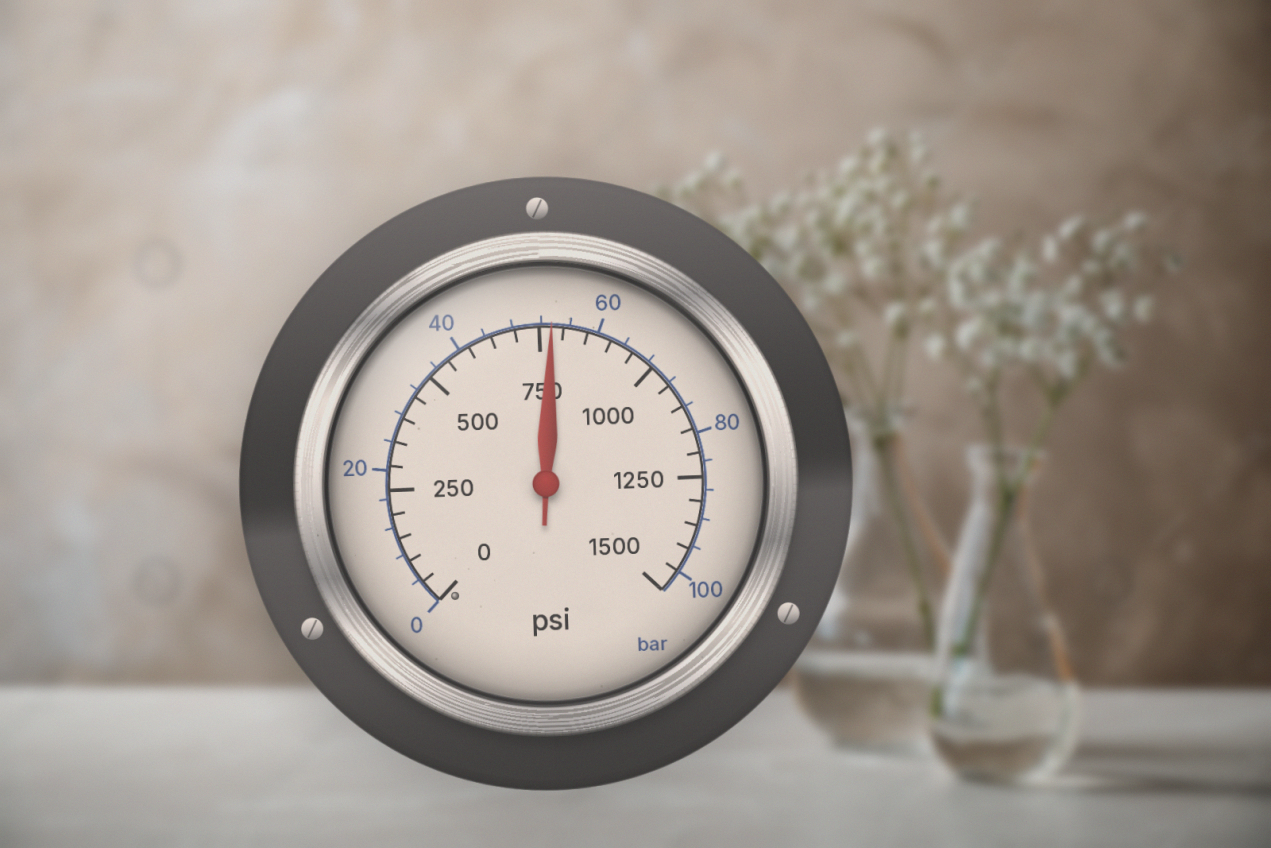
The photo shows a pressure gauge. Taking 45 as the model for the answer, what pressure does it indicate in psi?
775
